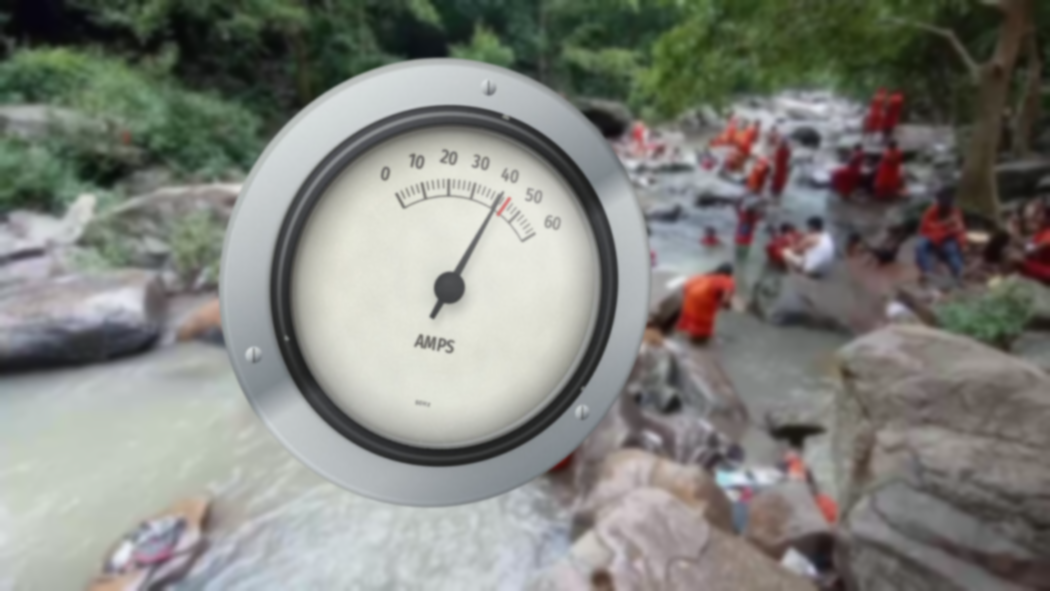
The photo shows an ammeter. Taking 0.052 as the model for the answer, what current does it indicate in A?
40
